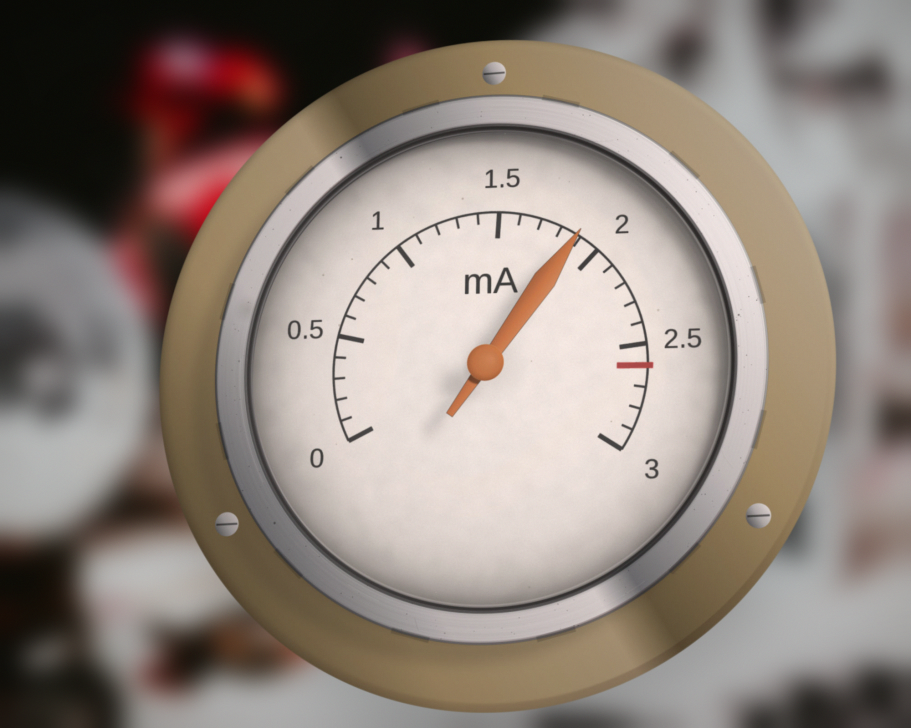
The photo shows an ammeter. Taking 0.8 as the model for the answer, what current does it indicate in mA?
1.9
